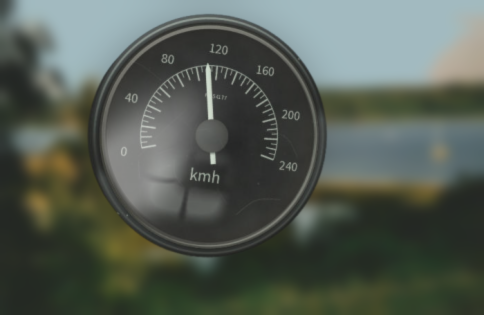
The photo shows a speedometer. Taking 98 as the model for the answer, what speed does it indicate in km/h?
110
